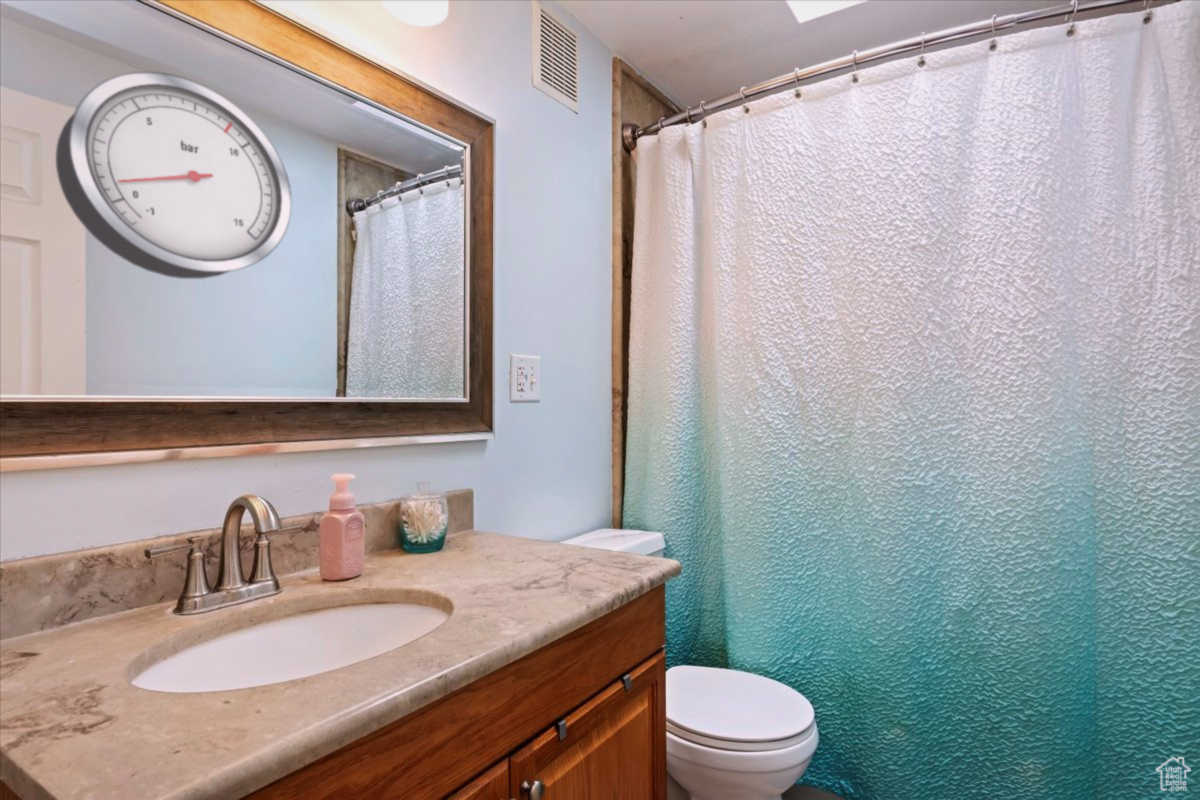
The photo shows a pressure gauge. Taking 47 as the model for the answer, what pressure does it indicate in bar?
0.75
